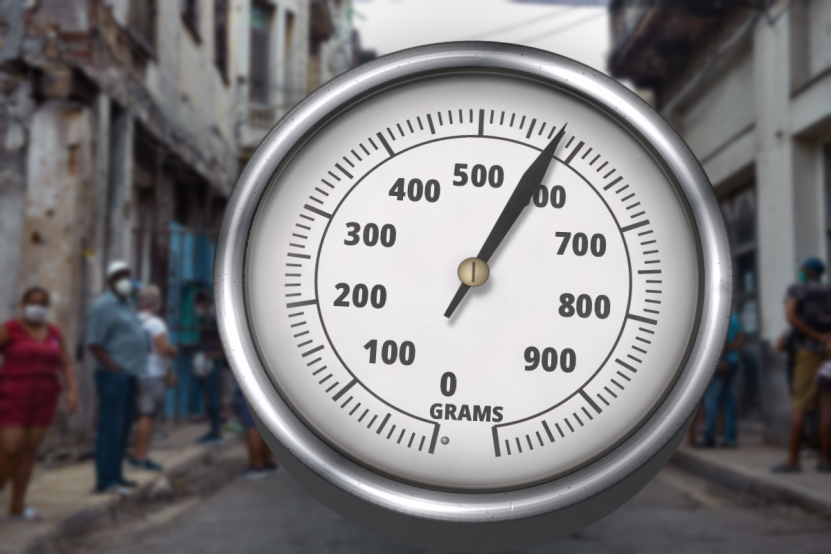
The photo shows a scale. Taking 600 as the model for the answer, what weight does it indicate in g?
580
